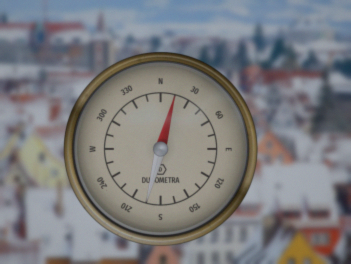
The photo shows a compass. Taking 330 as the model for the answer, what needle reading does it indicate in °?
15
